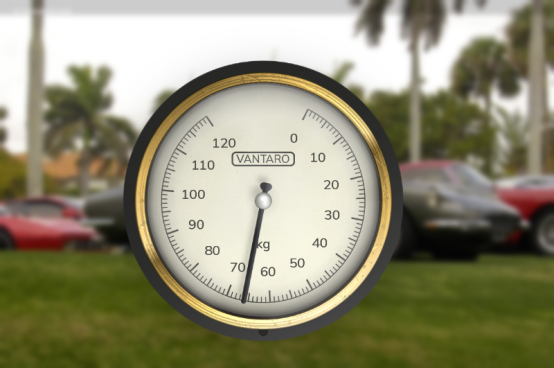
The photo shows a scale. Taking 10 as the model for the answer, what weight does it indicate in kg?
66
